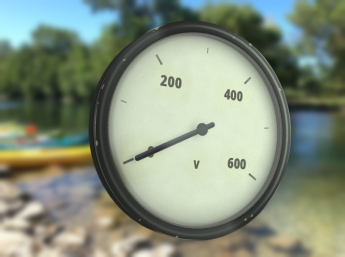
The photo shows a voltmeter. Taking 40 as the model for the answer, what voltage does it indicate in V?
0
